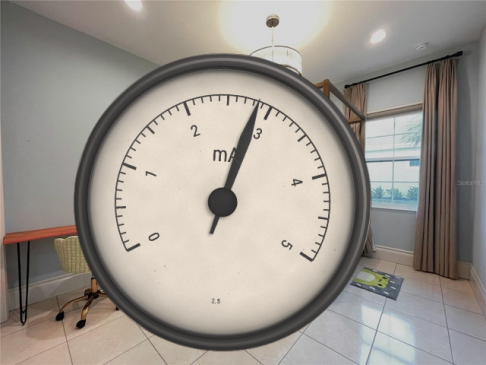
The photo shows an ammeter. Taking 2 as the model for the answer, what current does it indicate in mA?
2.85
